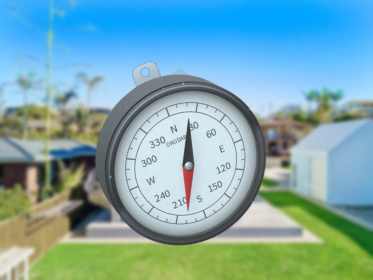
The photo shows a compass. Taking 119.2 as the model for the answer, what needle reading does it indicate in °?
200
